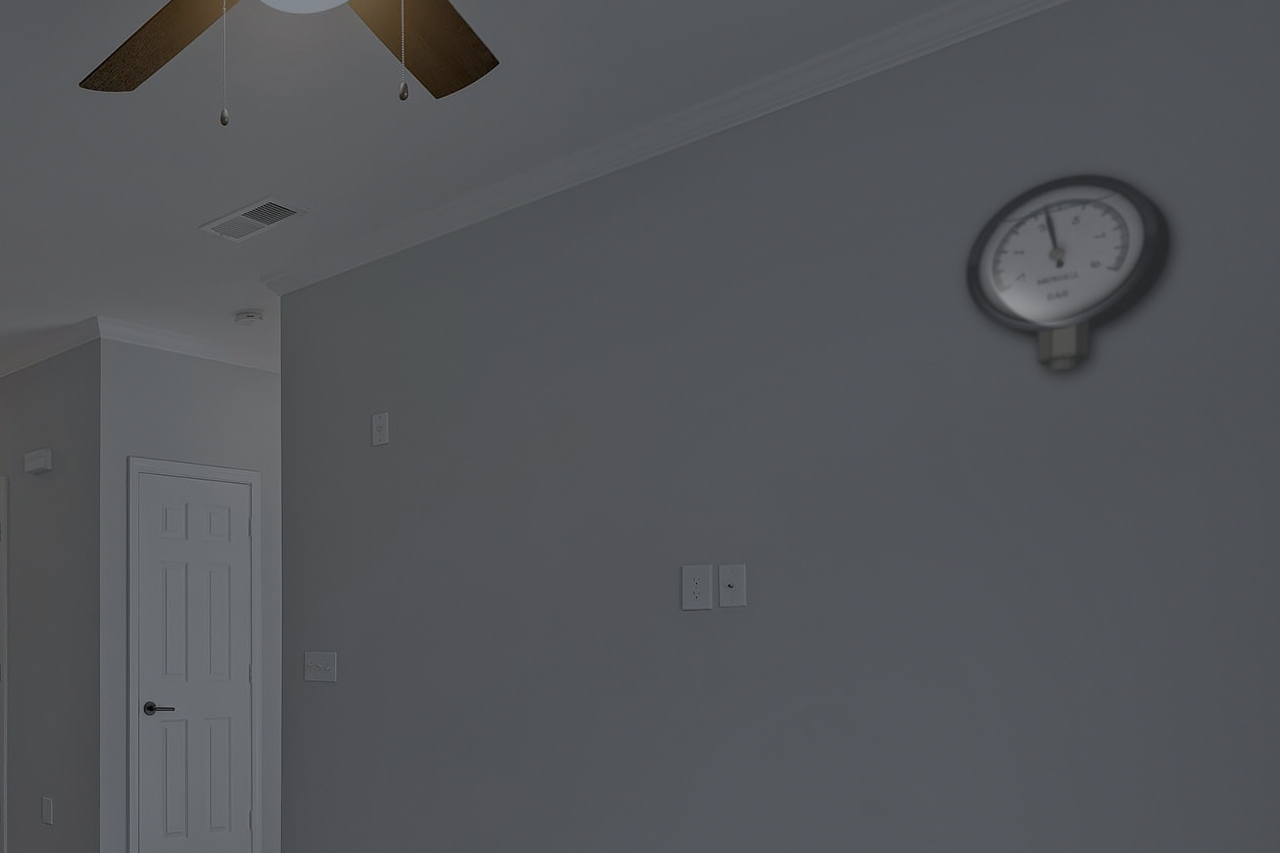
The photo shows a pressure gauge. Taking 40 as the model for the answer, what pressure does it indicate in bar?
3.5
